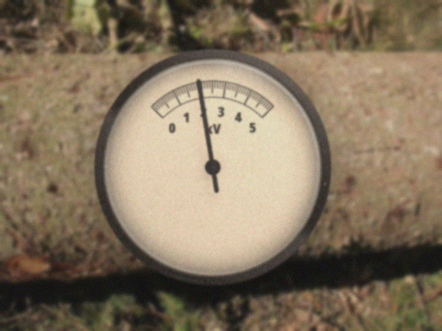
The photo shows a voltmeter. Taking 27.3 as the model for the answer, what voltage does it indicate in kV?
2
